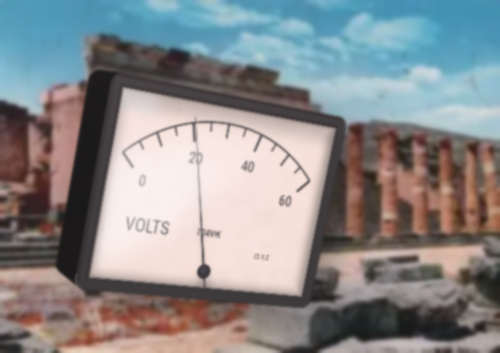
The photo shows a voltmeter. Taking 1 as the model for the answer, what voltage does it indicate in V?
20
